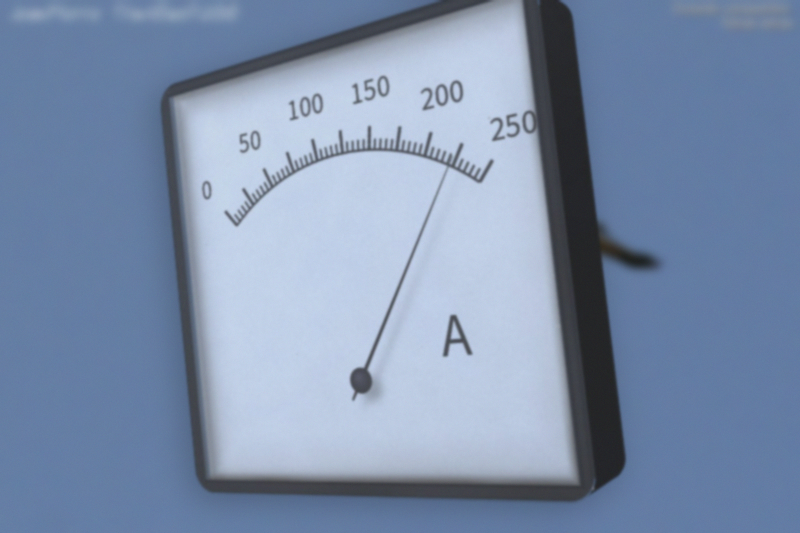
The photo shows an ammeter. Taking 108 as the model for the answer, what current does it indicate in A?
225
